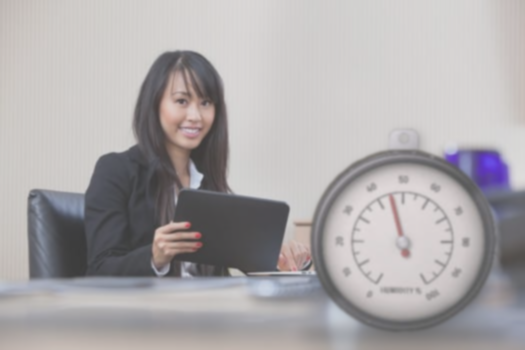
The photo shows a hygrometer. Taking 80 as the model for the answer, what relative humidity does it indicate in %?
45
